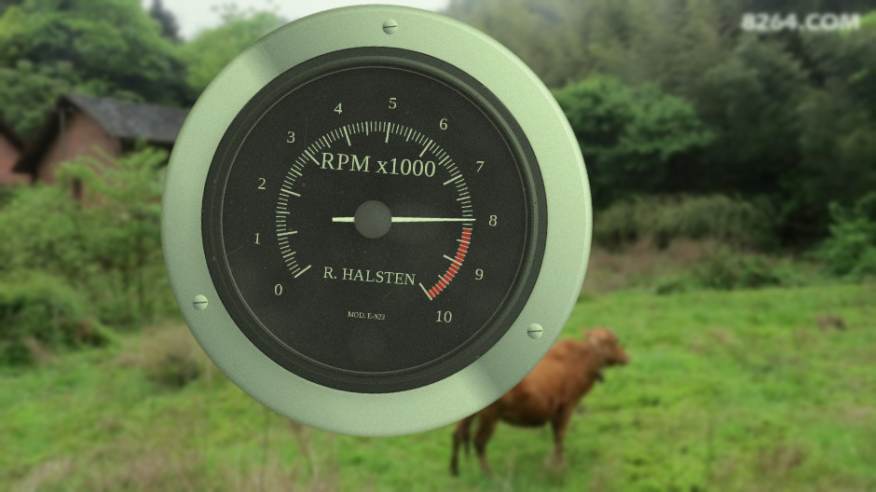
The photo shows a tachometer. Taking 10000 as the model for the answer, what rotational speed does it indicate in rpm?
8000
